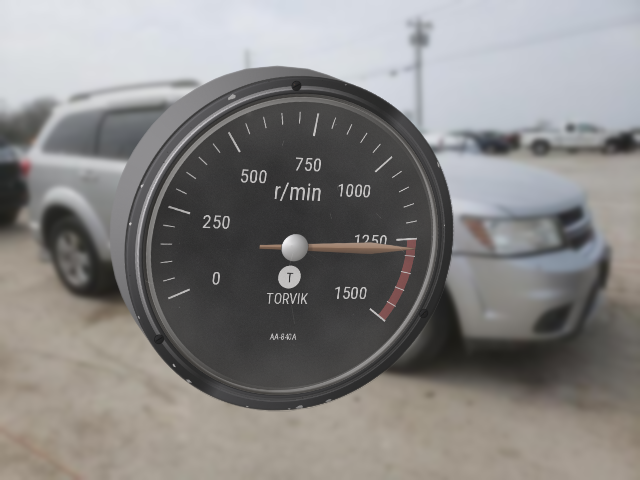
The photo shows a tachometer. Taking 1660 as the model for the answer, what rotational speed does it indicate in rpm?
1275
